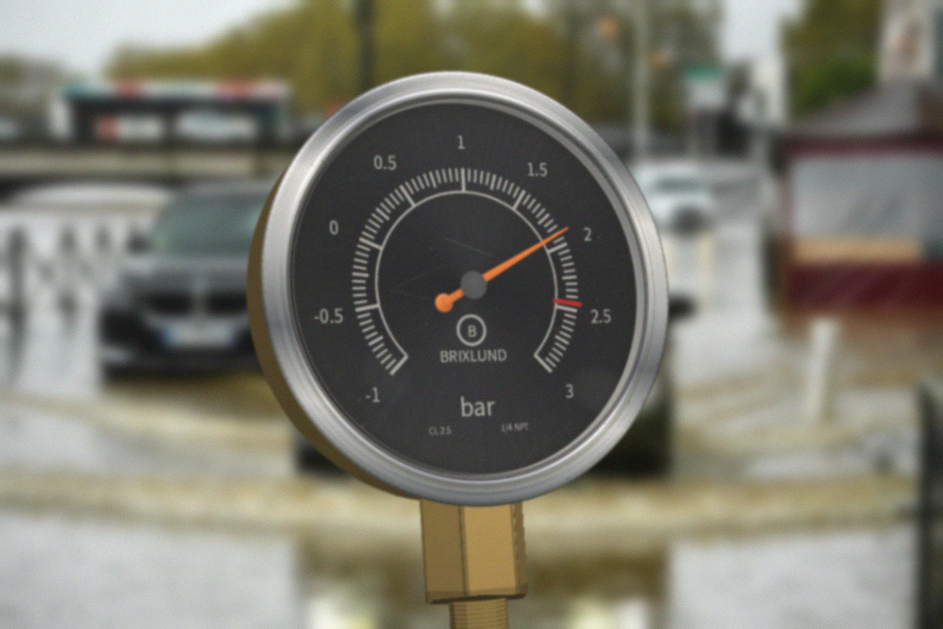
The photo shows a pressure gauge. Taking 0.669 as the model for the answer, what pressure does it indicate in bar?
1.9
